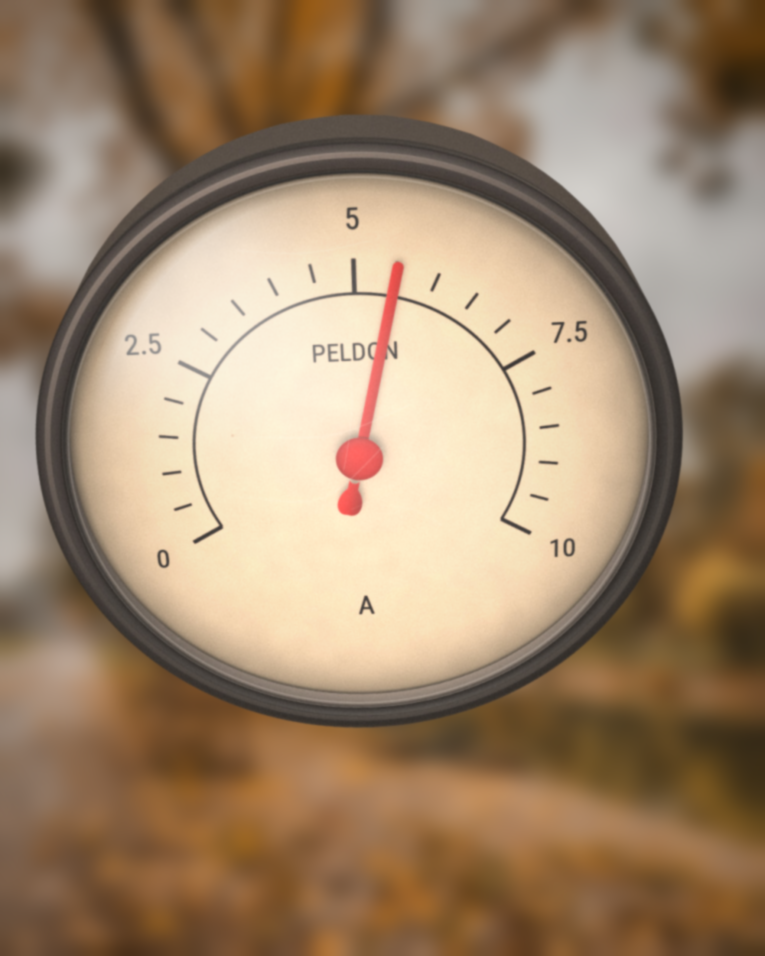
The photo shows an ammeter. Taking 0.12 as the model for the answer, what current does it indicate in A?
5.5
